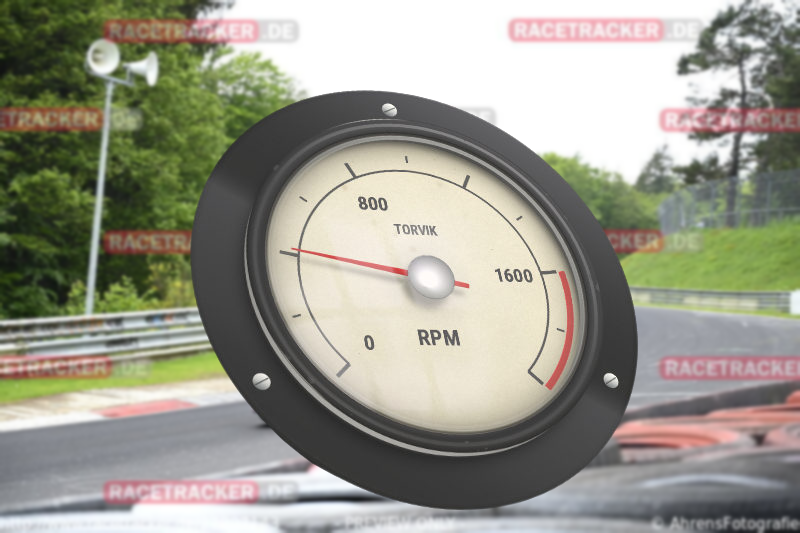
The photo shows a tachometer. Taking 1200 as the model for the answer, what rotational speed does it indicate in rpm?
400
